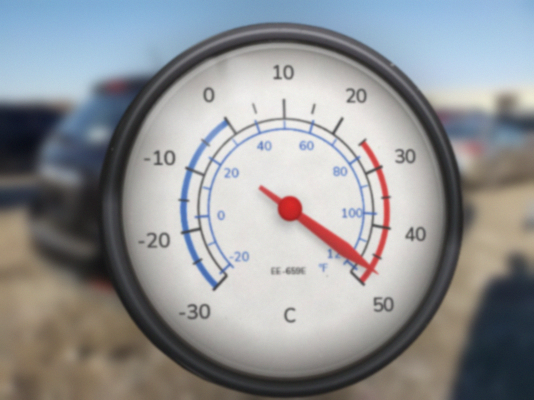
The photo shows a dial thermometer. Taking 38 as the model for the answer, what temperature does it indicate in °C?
47.5
